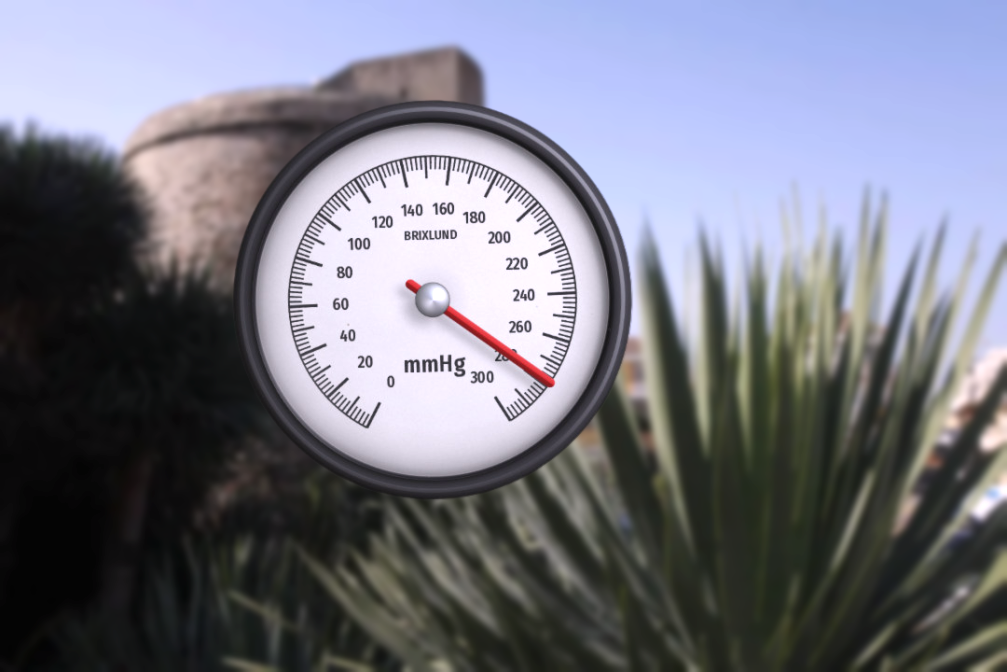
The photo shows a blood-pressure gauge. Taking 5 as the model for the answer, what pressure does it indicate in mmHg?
278
